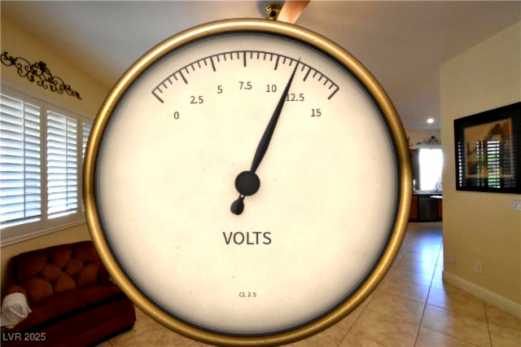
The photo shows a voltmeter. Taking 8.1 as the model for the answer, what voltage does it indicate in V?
11.5
